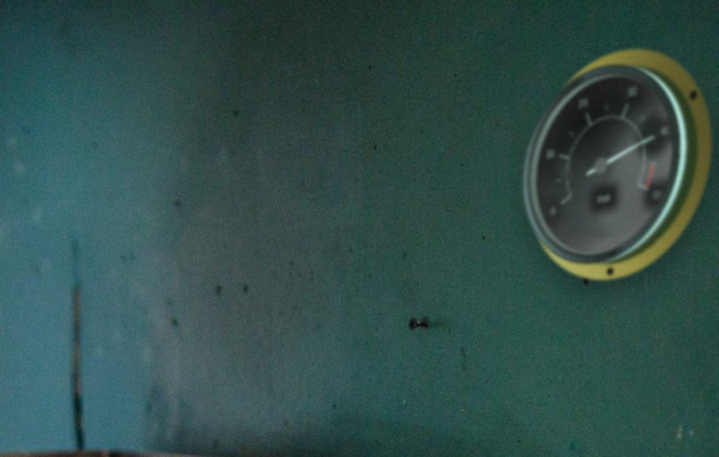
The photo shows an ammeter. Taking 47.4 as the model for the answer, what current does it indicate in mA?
40
